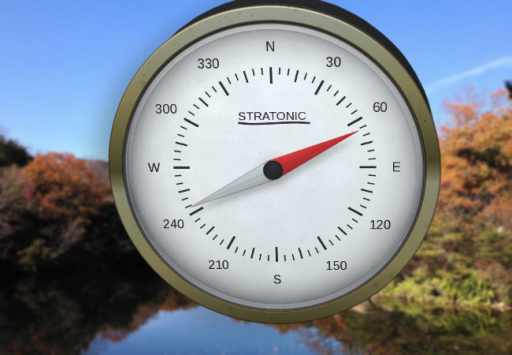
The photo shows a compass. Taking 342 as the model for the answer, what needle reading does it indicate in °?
65
